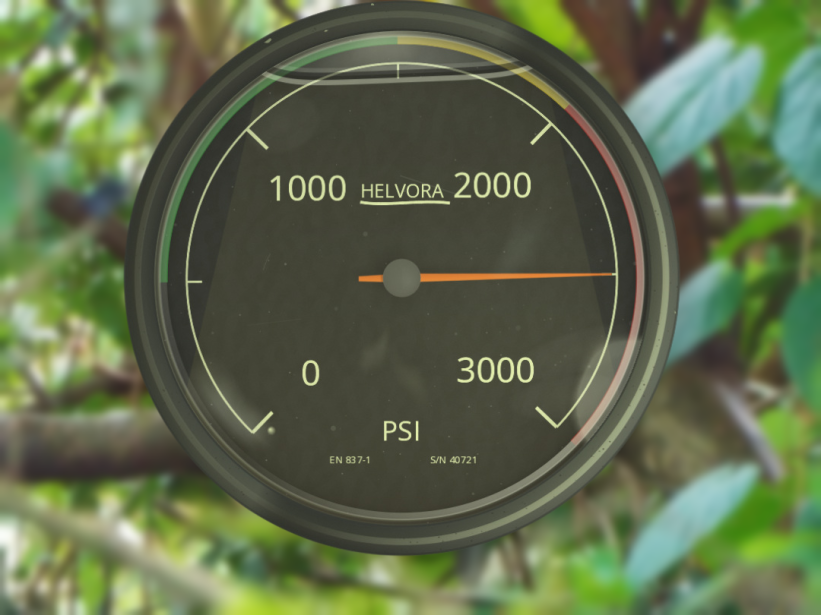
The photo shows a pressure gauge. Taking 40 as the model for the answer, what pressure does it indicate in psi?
2500
